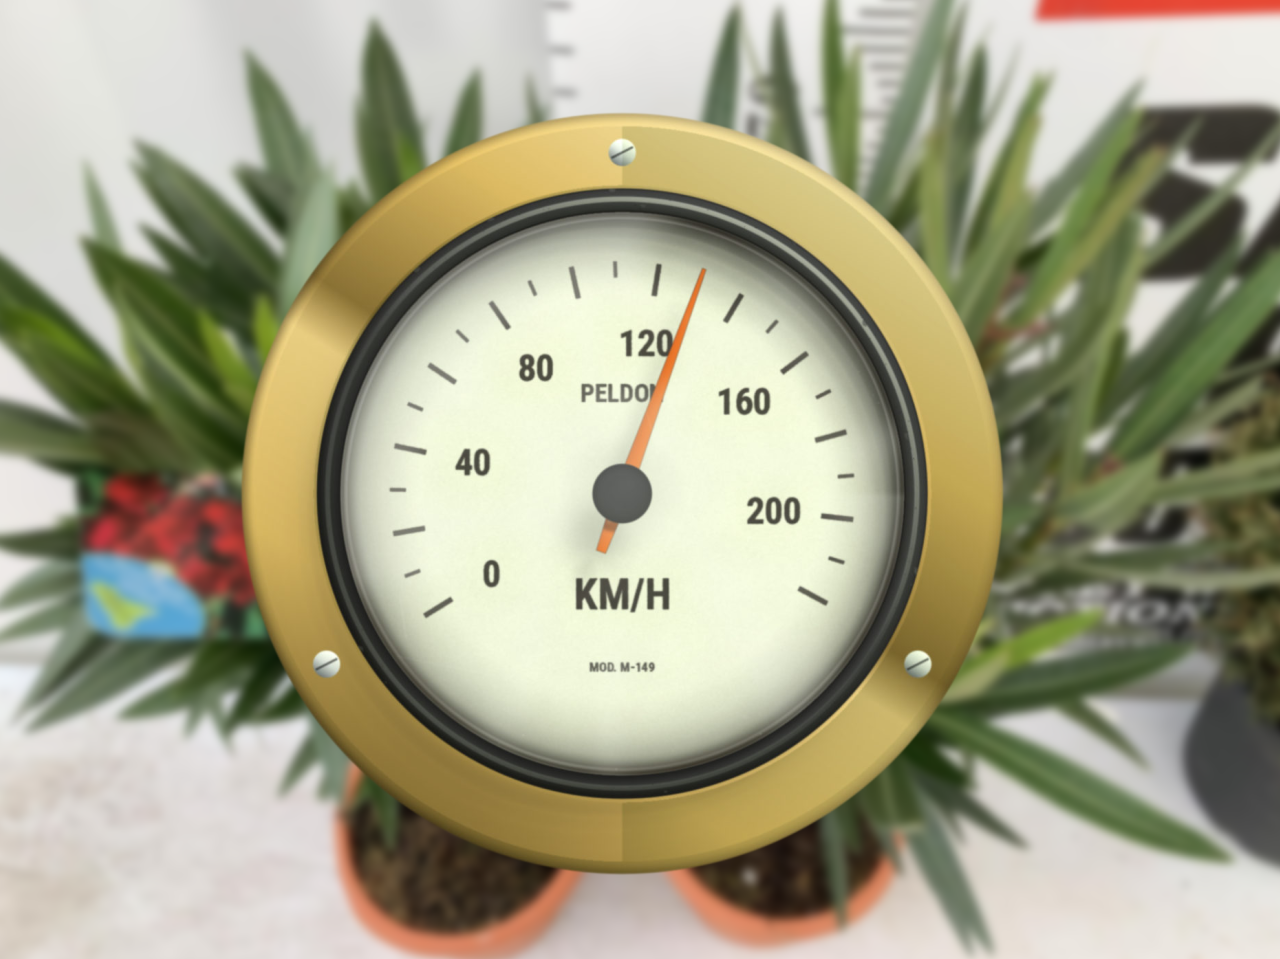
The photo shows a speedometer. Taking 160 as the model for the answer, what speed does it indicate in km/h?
130
